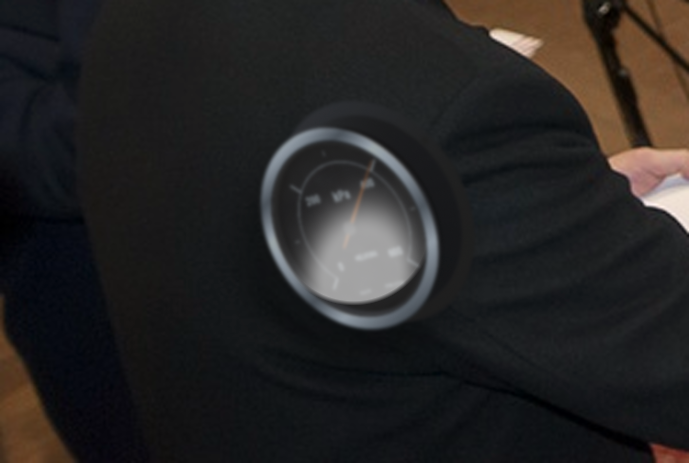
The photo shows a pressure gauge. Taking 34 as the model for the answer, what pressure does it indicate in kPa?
400
